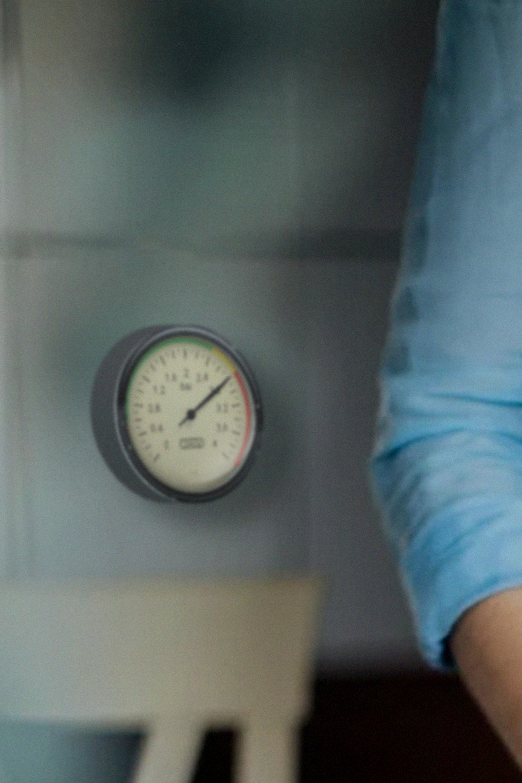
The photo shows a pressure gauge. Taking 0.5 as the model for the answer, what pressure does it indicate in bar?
2.8
